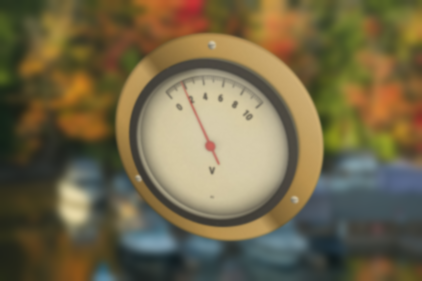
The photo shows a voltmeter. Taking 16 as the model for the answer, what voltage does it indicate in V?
2
